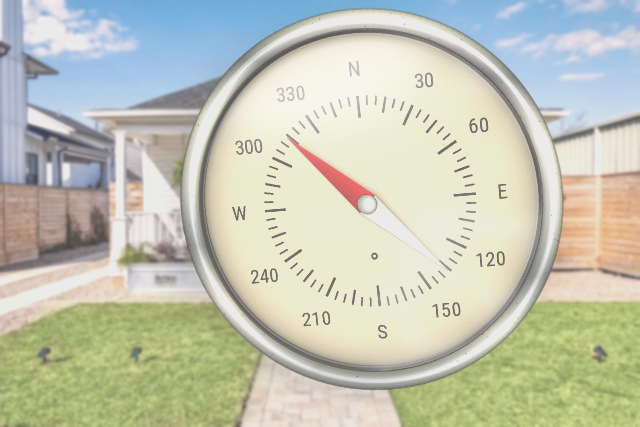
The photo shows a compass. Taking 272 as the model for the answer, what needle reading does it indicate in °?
315
